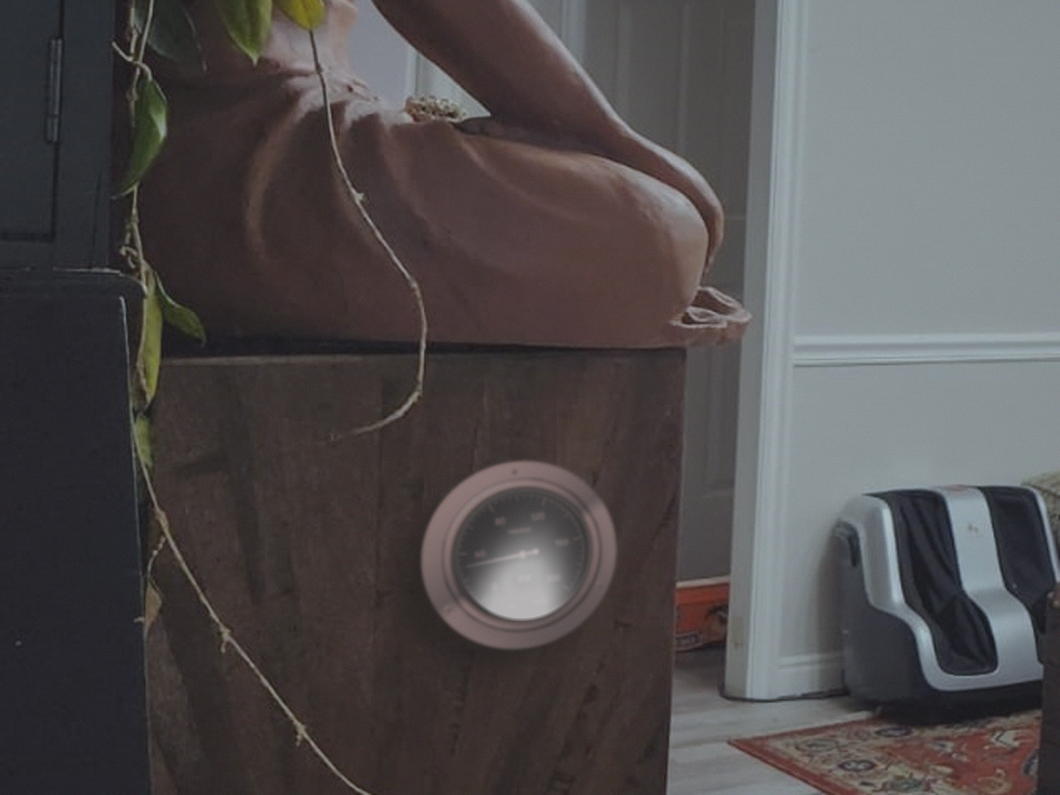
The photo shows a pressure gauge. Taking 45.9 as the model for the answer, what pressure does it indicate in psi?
30
